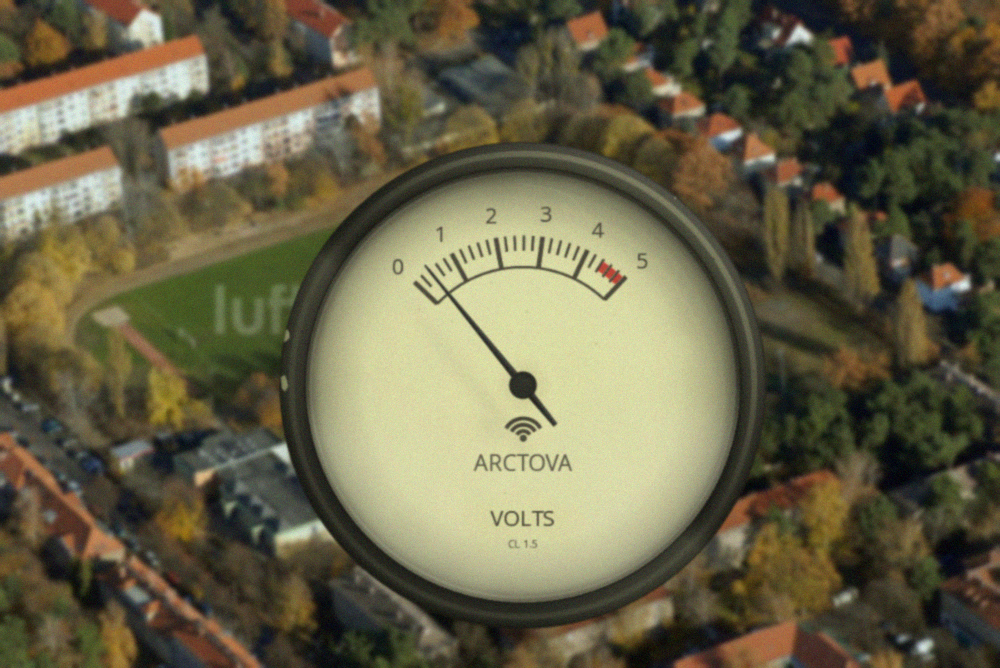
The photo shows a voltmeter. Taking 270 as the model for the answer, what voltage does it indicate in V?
0.4
